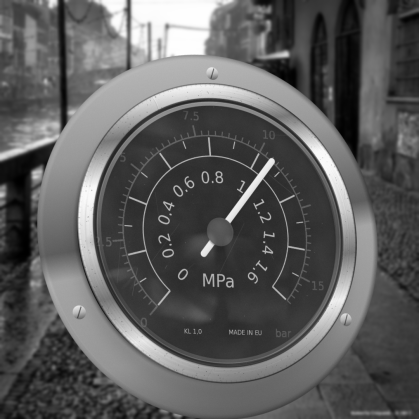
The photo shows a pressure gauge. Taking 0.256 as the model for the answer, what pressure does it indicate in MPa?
1.05
